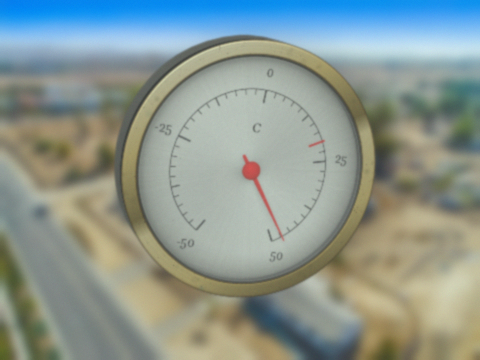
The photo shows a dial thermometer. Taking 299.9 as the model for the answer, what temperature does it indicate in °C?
47.5
